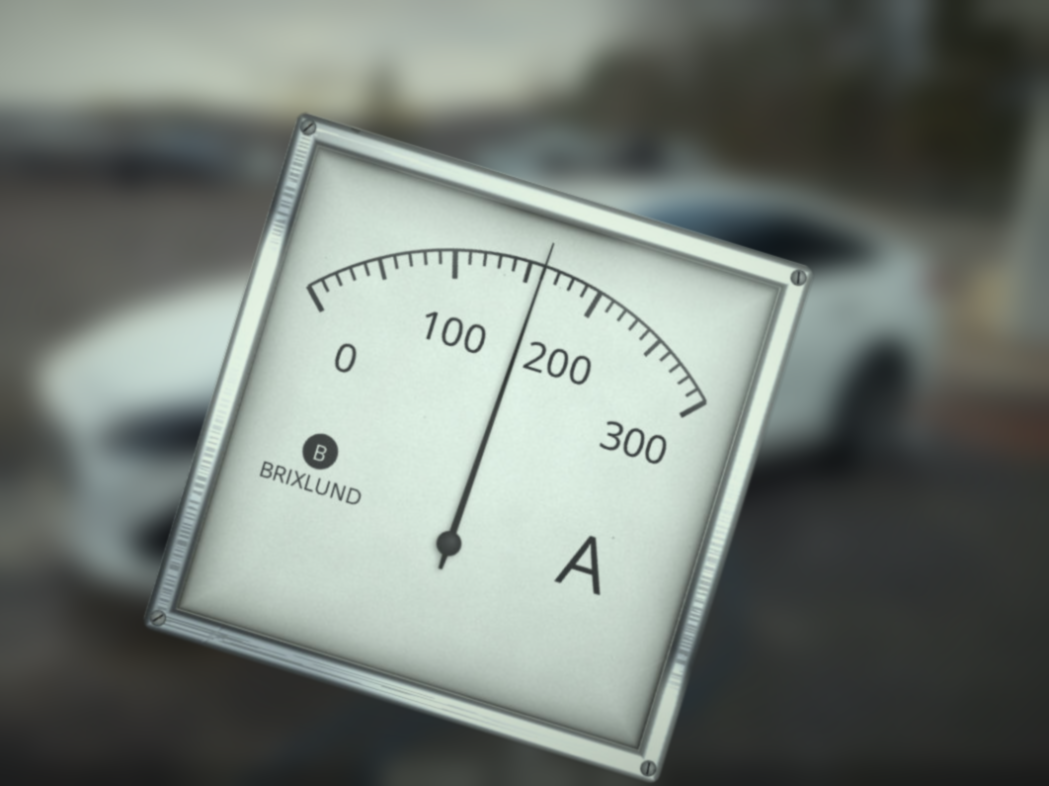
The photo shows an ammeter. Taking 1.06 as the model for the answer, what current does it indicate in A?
160
